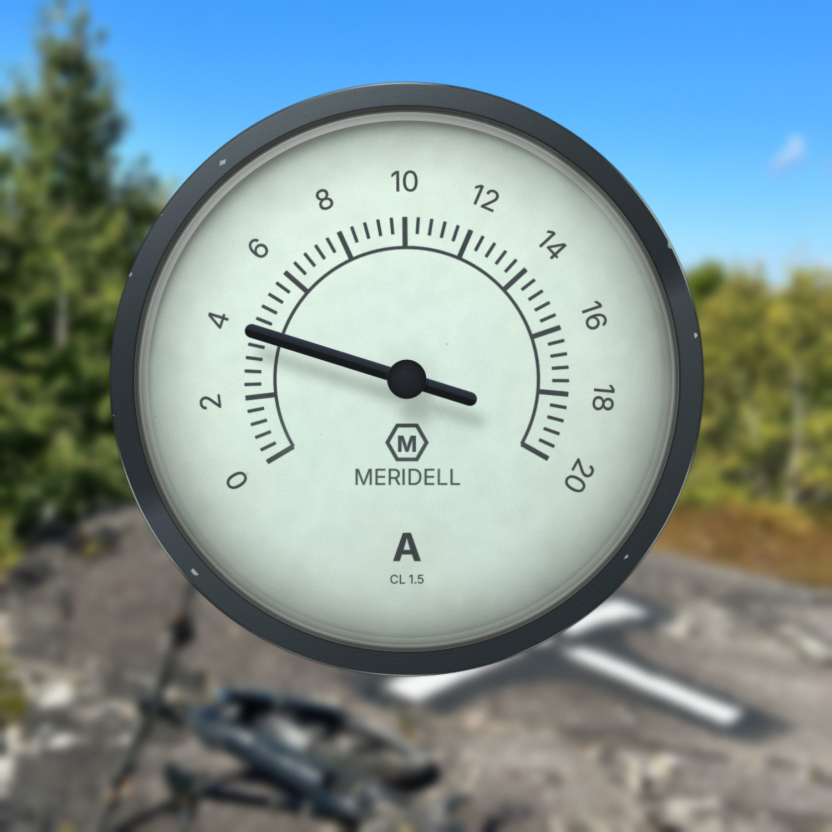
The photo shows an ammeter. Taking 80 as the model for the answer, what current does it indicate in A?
4
